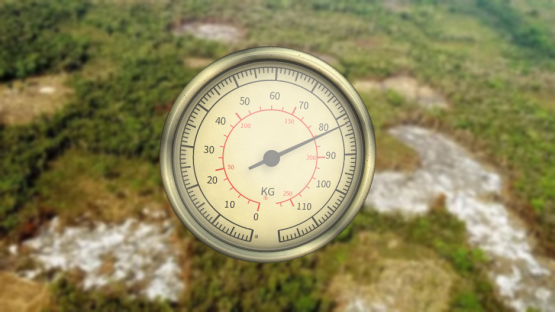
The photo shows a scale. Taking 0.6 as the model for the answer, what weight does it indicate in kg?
82
